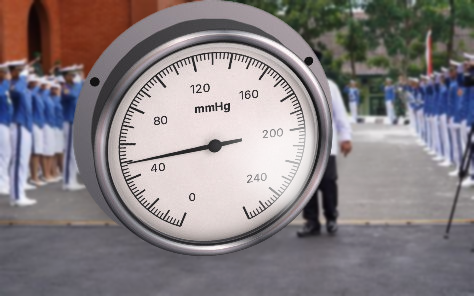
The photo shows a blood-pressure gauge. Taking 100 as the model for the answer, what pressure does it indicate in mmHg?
50
